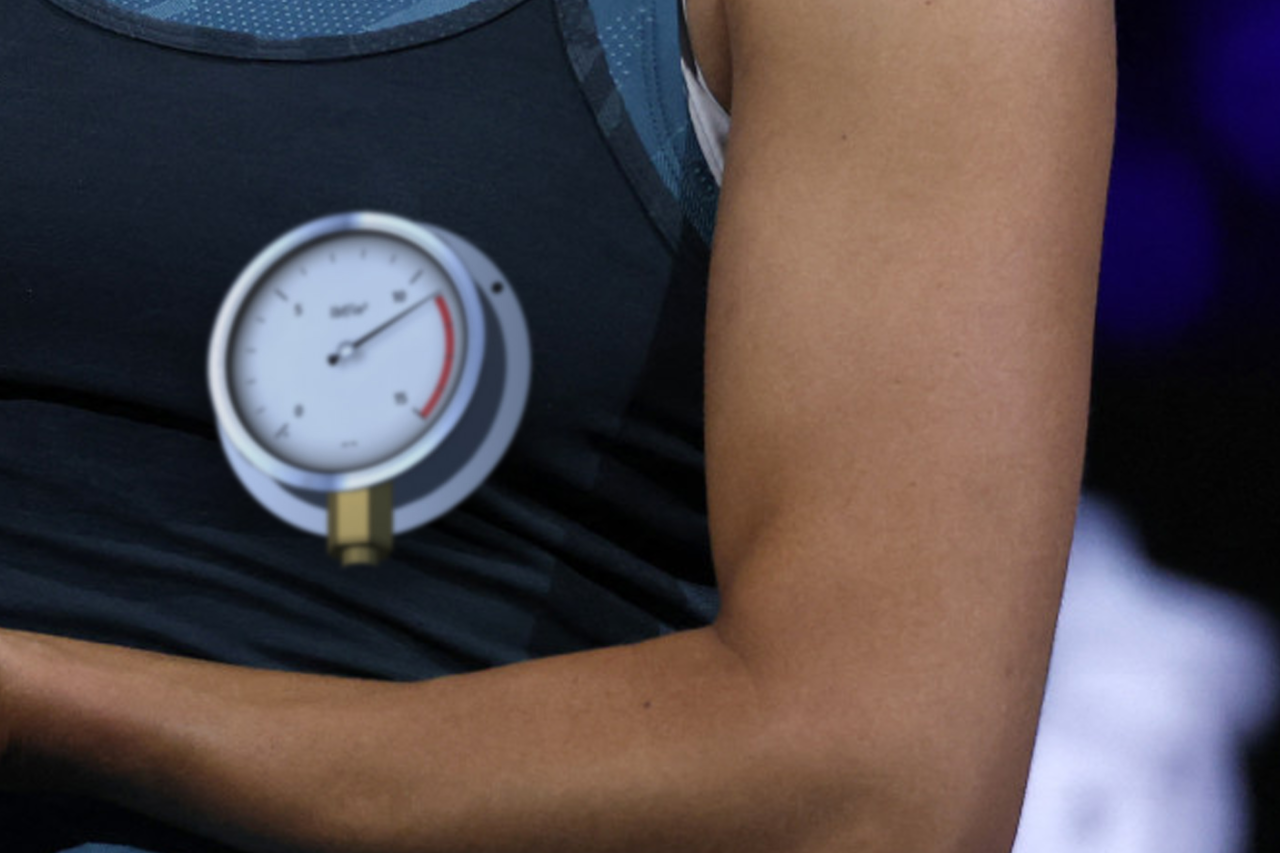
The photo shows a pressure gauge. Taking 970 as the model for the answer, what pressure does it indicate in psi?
11
